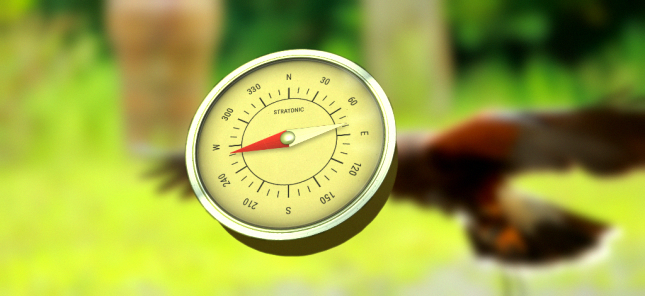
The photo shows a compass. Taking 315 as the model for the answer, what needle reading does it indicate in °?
260
